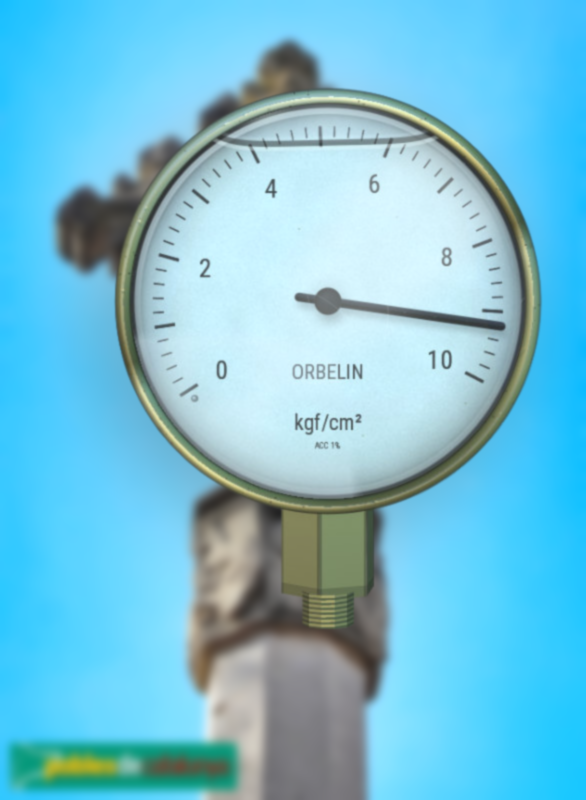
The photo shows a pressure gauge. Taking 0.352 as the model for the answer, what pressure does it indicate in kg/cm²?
9.2
